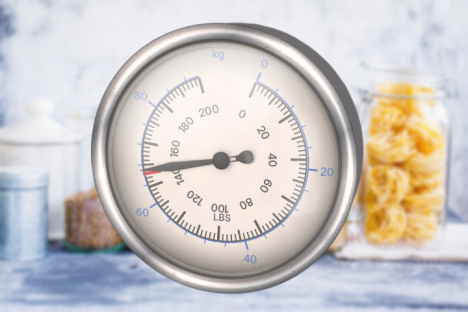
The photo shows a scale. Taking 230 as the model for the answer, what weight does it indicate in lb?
148
